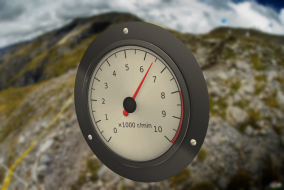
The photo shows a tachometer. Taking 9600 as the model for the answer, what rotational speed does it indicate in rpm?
6500
